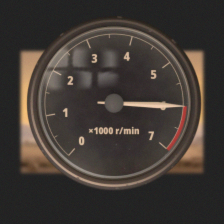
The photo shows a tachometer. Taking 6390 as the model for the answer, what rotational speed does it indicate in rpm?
6000
